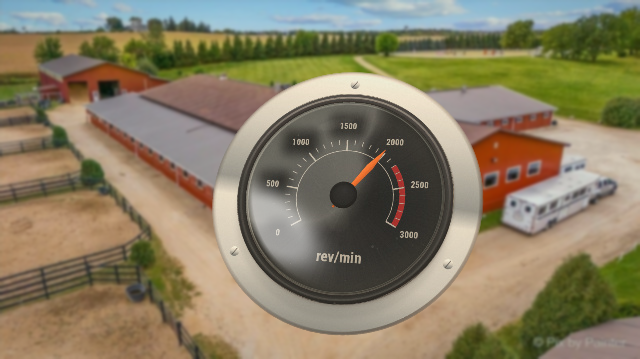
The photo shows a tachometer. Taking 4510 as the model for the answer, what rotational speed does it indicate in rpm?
2000
